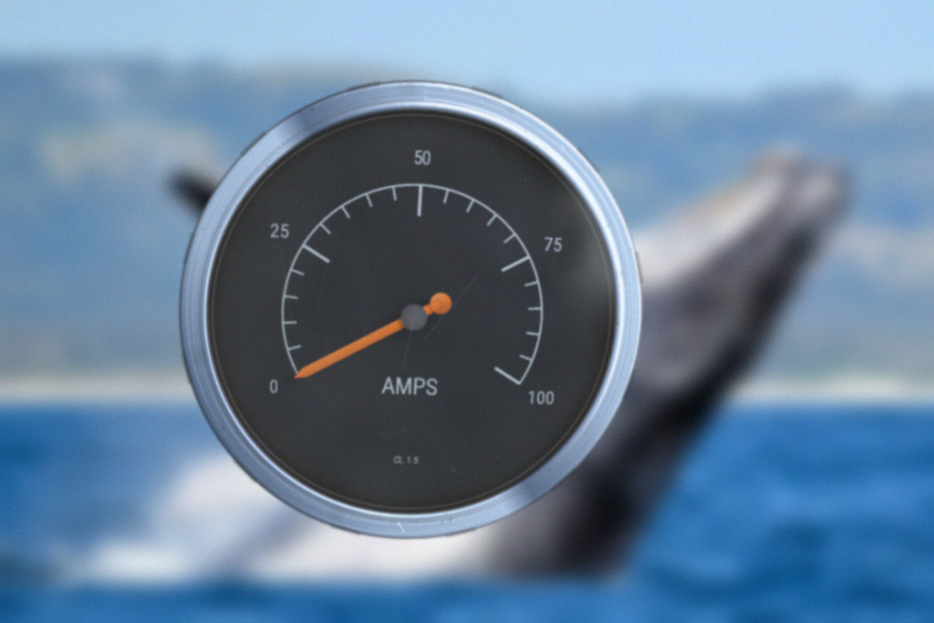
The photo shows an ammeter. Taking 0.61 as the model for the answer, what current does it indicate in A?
0
